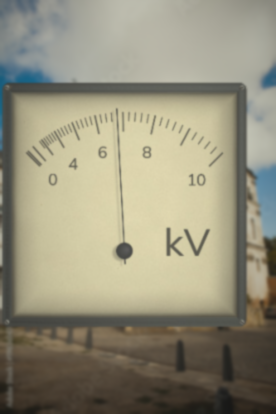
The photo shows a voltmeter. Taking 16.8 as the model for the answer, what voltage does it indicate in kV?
6.8
